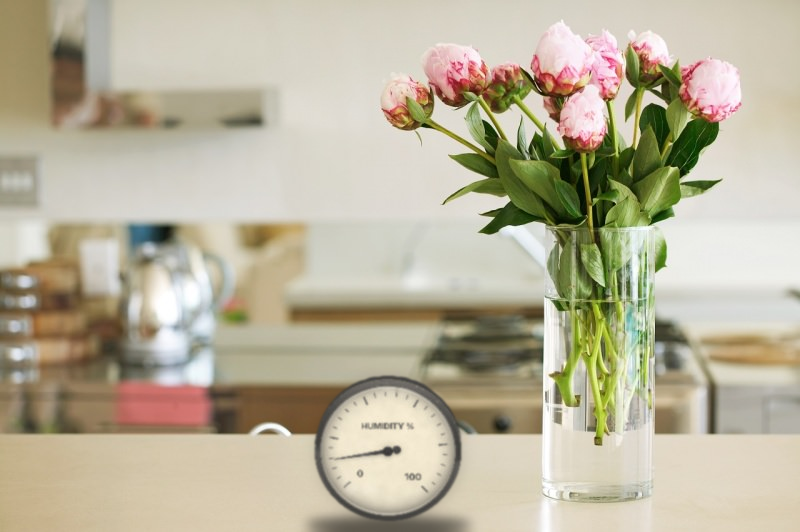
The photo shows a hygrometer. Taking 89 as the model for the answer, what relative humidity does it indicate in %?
12
